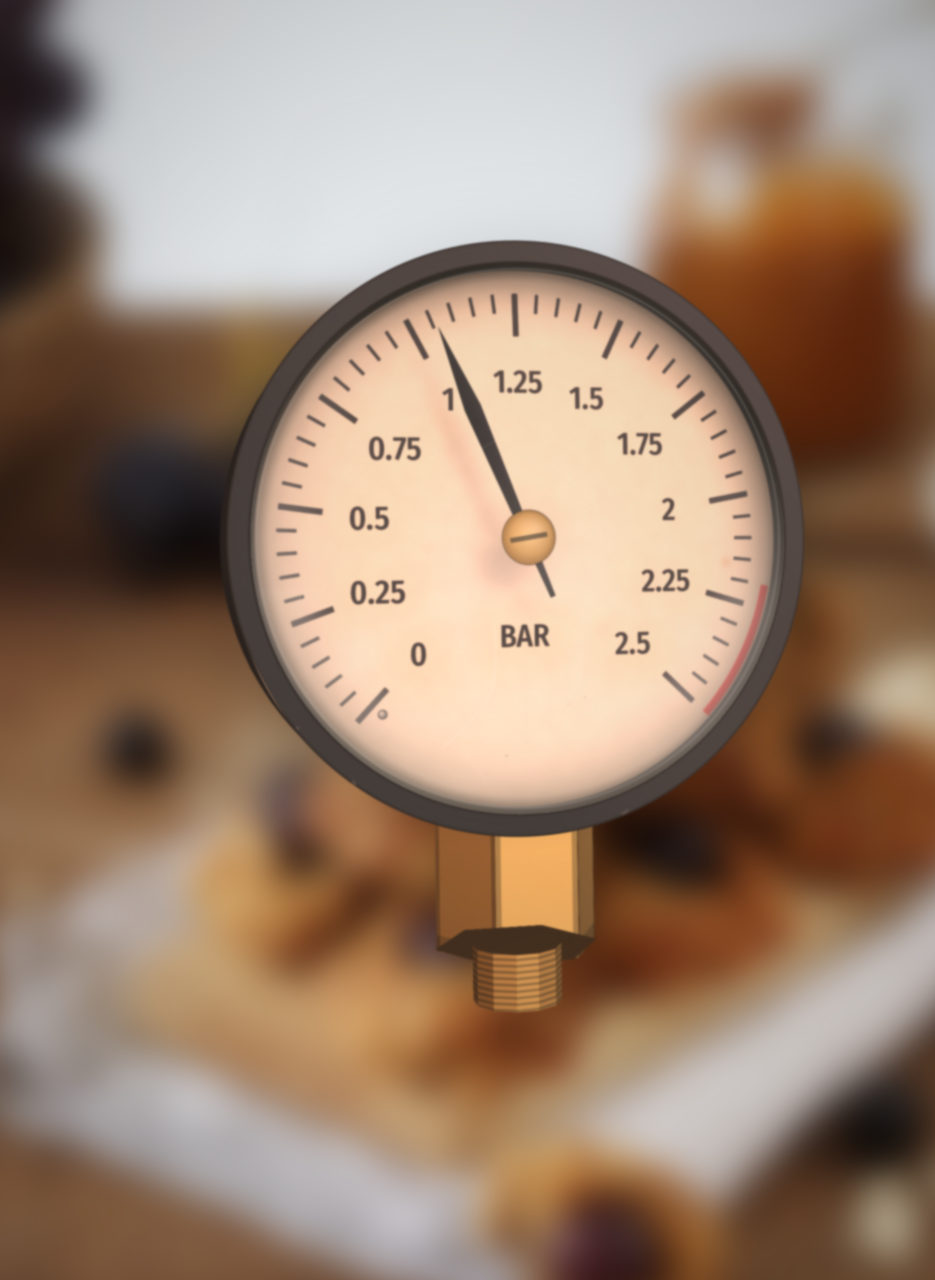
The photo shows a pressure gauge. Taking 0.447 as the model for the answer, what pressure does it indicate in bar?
1.05
